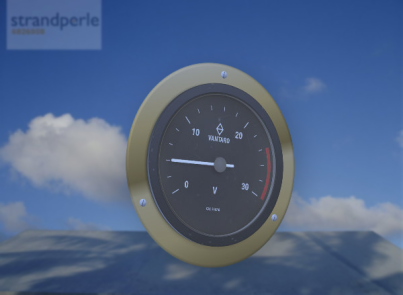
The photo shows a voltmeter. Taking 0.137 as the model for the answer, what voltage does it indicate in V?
4
